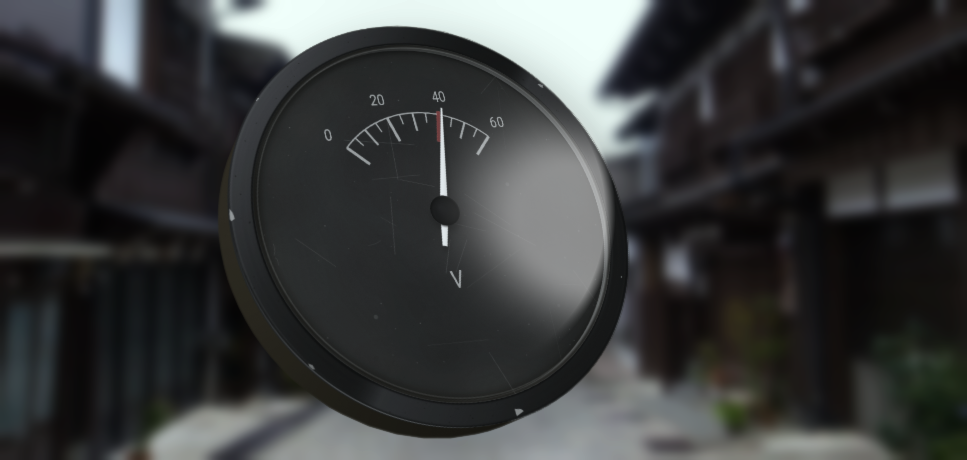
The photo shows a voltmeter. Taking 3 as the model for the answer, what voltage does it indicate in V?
40
